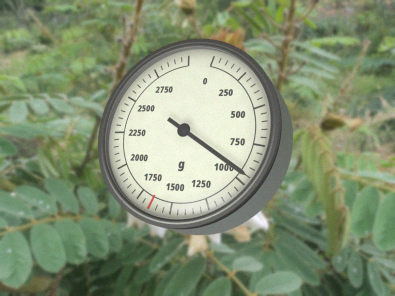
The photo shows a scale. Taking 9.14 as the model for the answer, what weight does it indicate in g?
950
